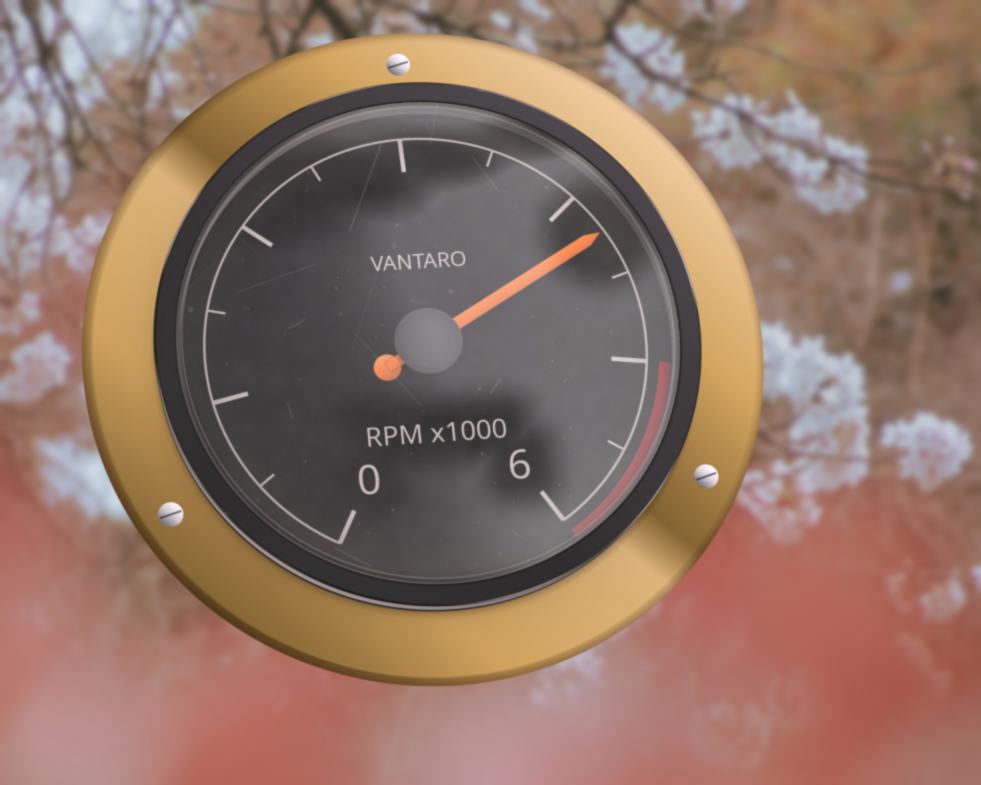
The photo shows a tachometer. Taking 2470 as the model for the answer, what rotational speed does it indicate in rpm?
4250
